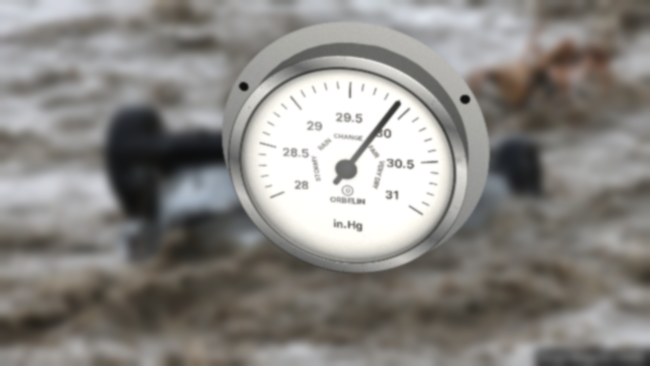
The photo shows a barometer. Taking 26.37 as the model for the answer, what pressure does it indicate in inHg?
29.9
